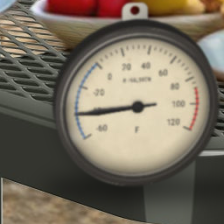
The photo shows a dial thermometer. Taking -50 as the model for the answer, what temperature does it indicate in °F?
-40
